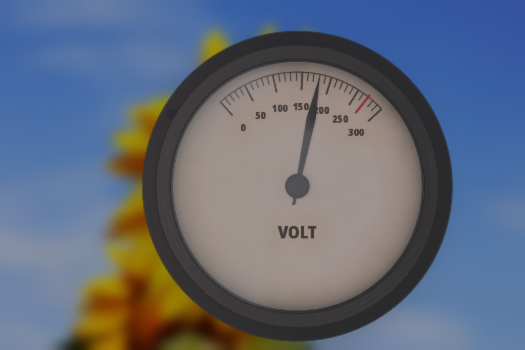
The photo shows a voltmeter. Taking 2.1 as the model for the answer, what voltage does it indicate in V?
180
